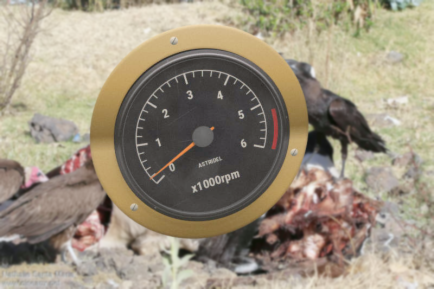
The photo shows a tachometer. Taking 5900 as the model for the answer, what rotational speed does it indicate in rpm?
200
